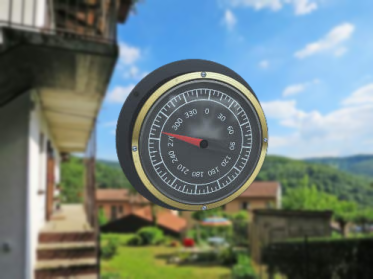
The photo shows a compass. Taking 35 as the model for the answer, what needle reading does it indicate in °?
280
